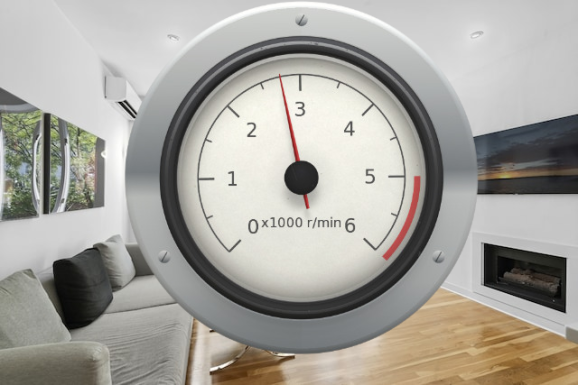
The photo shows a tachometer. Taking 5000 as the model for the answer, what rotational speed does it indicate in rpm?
2750
